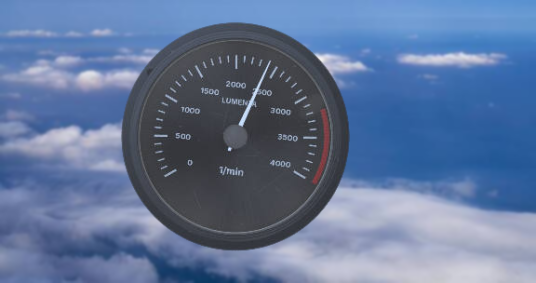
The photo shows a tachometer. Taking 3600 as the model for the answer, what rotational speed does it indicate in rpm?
2400
